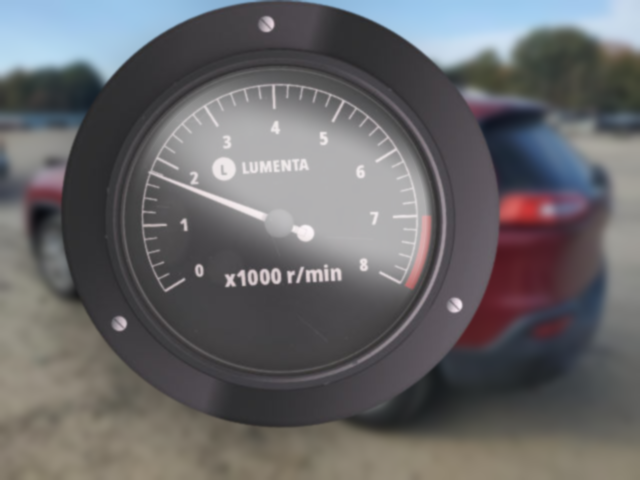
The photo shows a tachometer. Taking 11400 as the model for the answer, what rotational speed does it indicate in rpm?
1800
